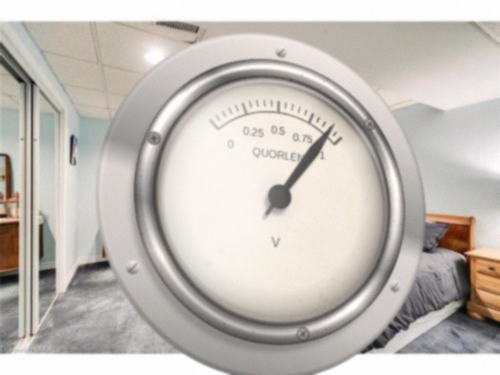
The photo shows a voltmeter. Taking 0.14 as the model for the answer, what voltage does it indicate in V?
0.9
